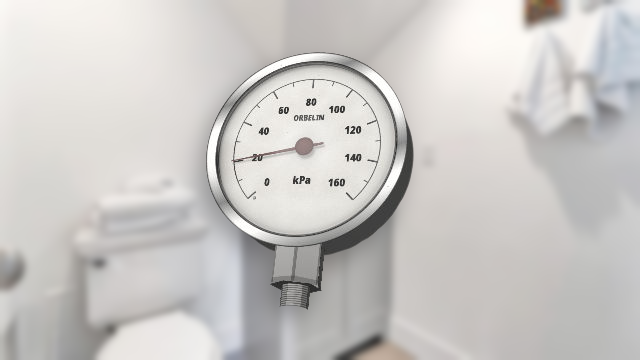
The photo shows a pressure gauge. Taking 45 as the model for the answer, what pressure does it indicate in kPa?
20
